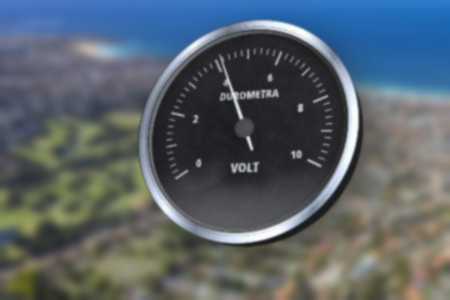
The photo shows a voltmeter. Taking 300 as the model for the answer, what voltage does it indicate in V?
4.2
